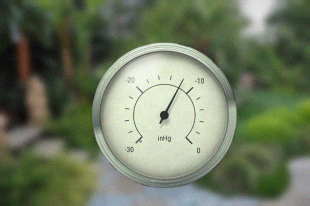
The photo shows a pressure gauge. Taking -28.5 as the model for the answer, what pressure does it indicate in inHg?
-12
